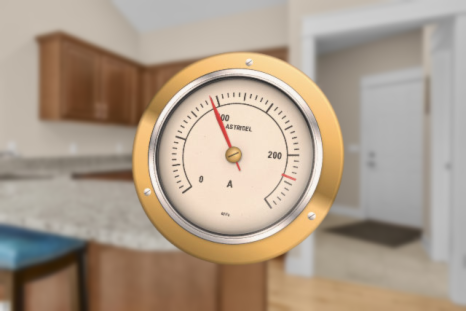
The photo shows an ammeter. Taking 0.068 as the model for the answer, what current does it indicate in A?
95
